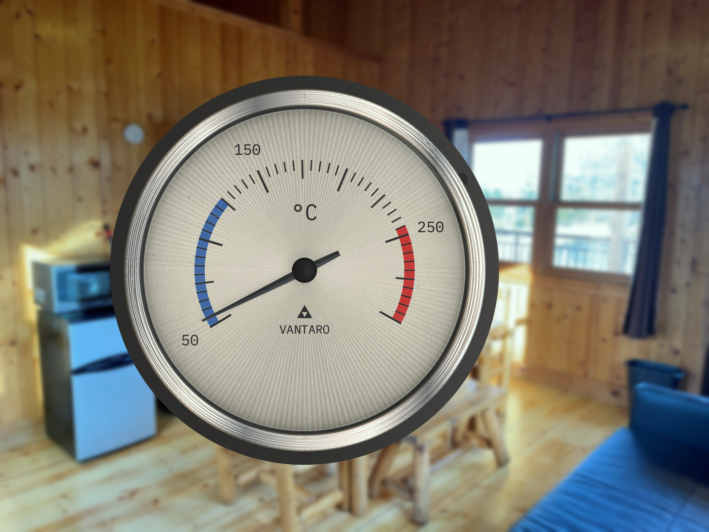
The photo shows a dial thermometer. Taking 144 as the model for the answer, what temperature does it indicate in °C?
55
